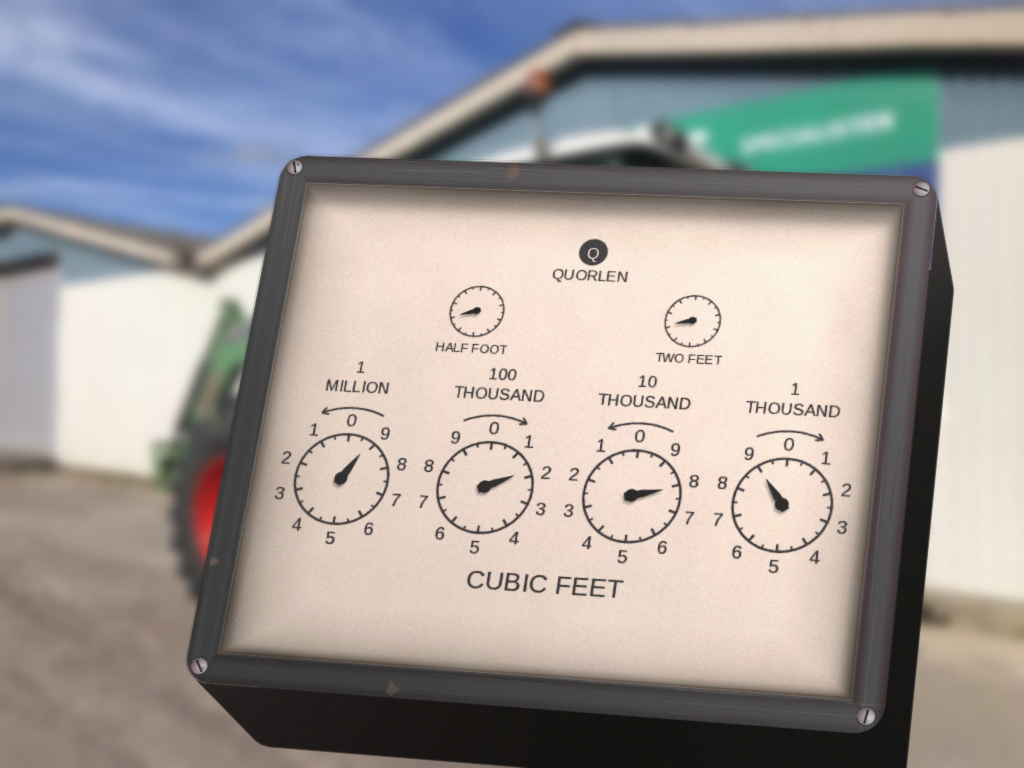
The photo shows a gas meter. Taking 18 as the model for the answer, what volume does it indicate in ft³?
917900
